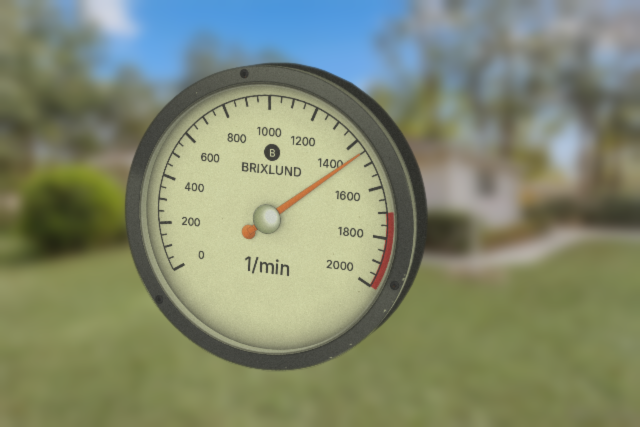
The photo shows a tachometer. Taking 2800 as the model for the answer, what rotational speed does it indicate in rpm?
1450
